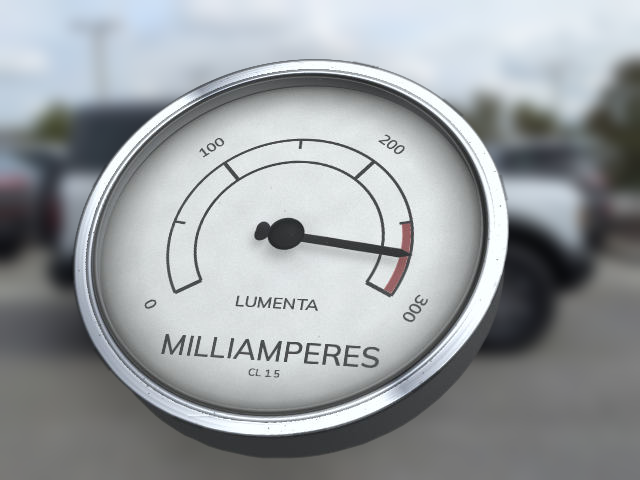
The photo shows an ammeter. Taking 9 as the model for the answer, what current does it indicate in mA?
275
